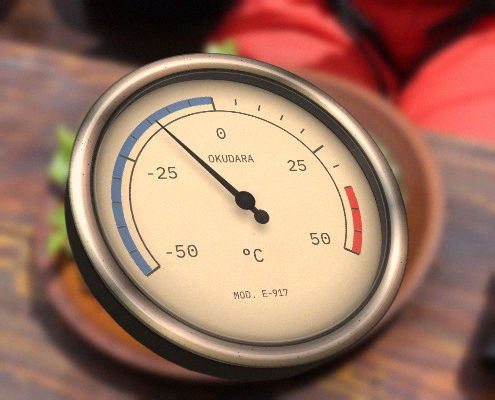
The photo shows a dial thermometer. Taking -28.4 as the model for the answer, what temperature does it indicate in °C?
-15
